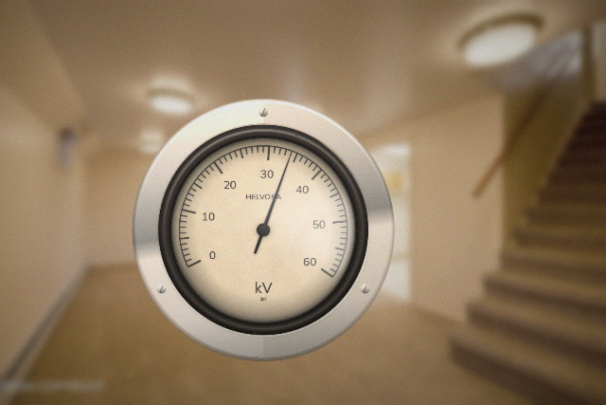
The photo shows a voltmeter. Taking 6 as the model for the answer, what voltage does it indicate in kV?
34
